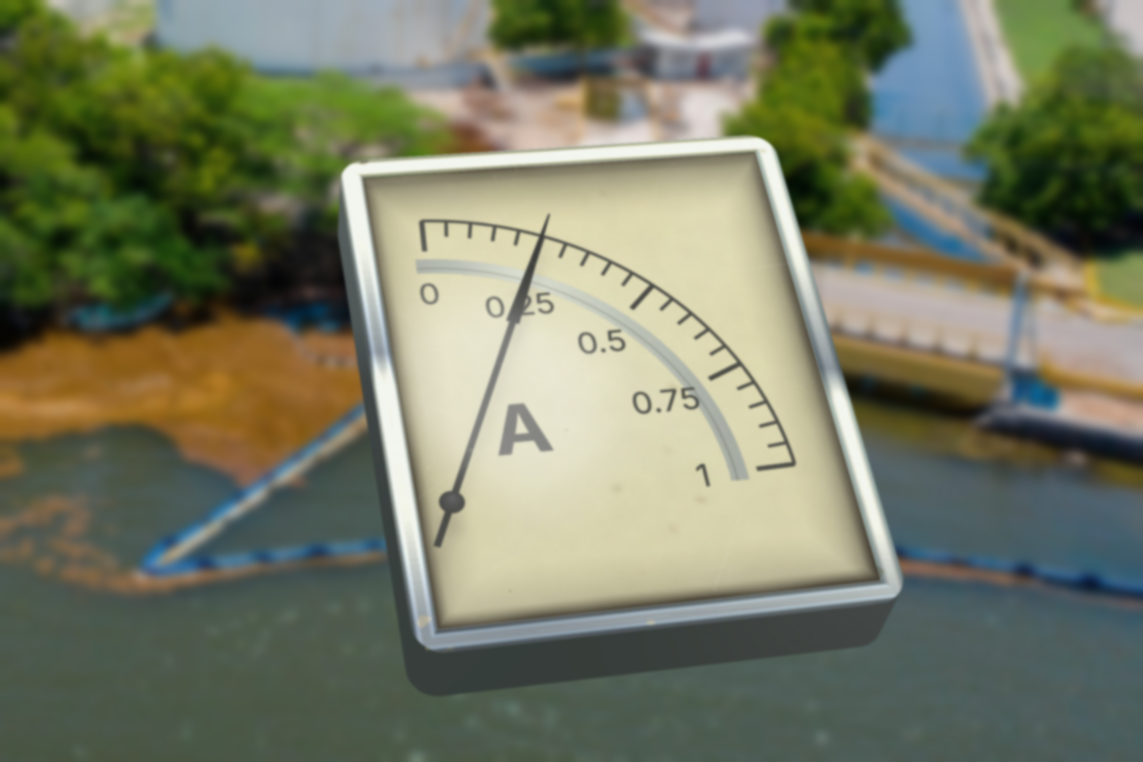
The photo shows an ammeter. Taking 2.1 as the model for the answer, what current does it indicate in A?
0.25
